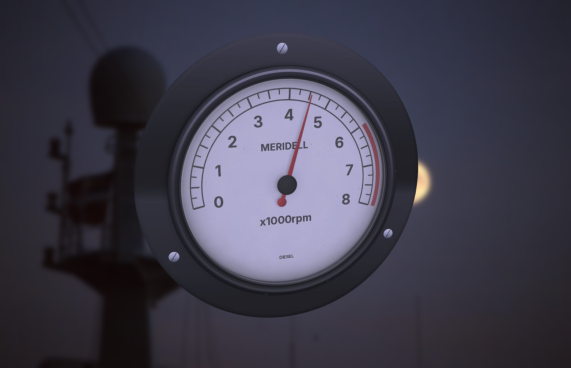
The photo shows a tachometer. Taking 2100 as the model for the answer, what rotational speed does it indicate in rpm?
4500
